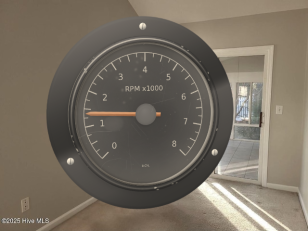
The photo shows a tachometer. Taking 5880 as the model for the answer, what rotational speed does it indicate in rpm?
1375
